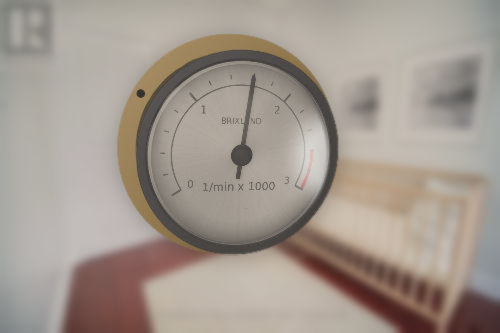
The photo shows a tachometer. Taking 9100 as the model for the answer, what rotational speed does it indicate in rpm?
1600
